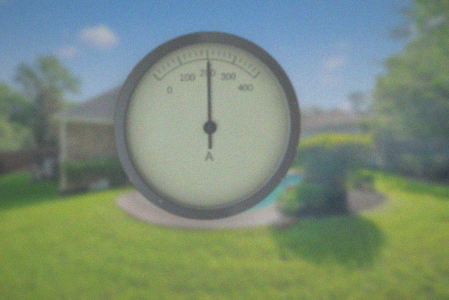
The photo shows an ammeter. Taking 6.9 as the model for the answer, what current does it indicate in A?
200
